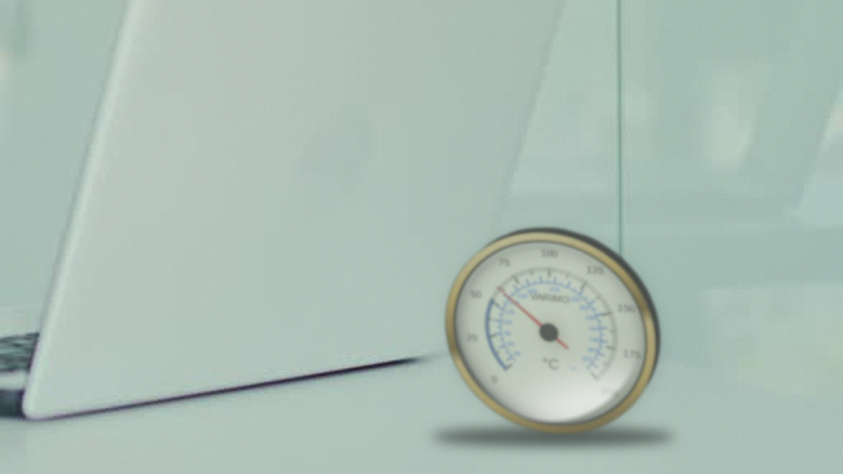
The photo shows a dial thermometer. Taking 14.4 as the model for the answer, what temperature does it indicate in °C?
62.5
